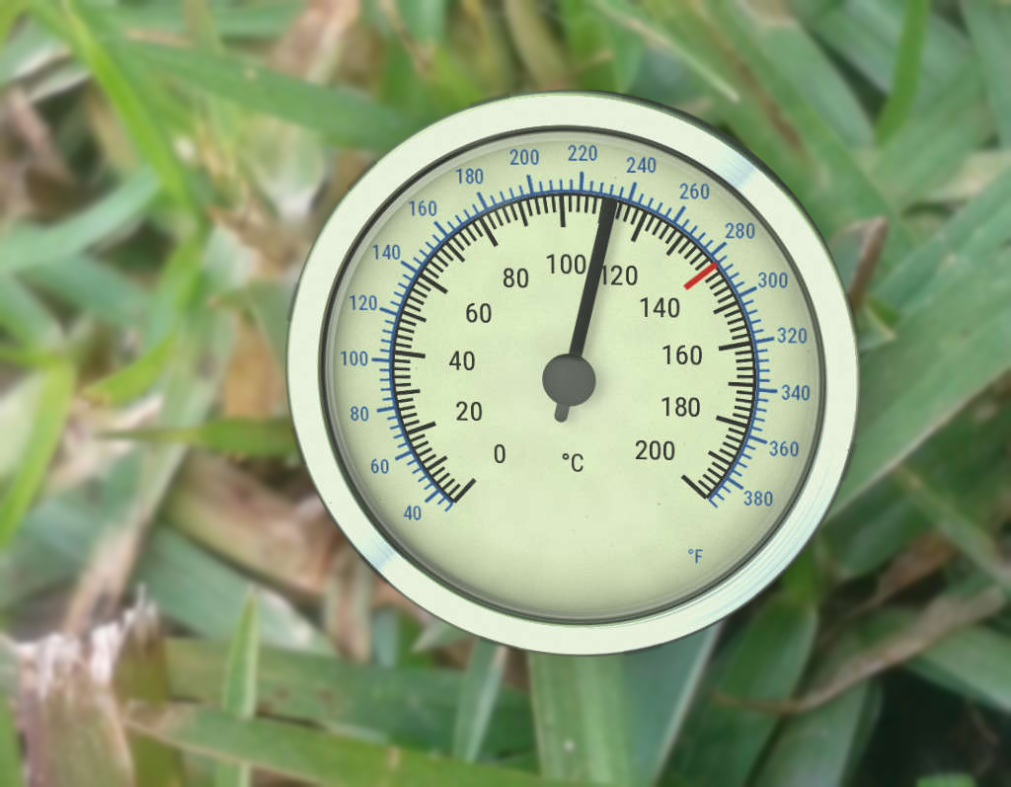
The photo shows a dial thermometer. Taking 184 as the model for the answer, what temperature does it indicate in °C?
112
